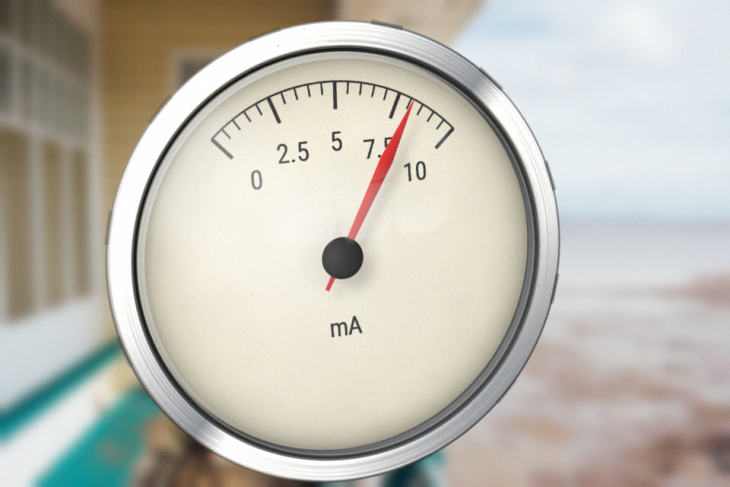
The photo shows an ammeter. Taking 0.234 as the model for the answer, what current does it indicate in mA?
8
